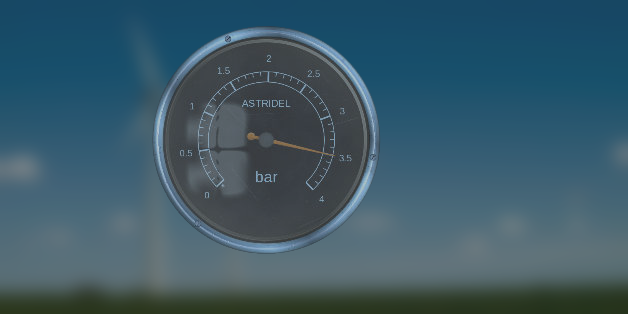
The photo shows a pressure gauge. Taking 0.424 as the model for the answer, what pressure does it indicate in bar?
3.5
